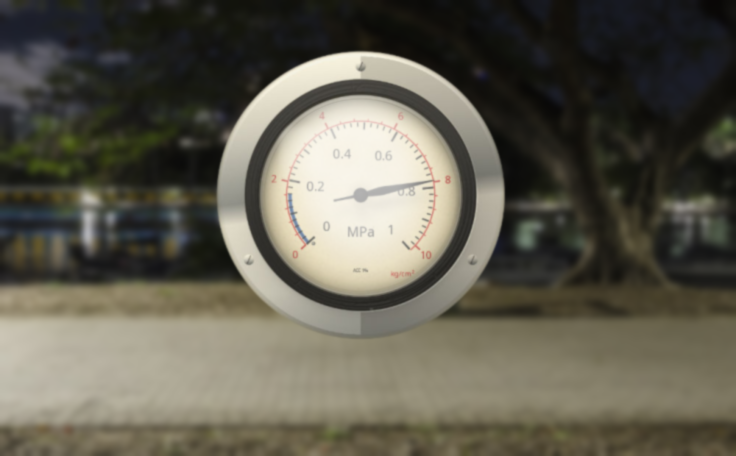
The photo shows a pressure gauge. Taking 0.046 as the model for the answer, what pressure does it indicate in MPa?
0.78
